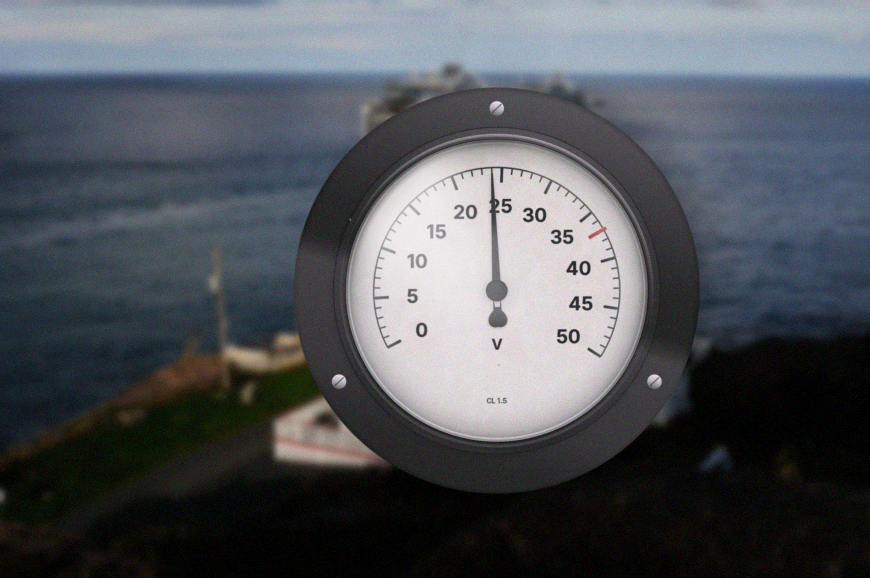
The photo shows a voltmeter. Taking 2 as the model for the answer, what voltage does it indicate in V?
24
